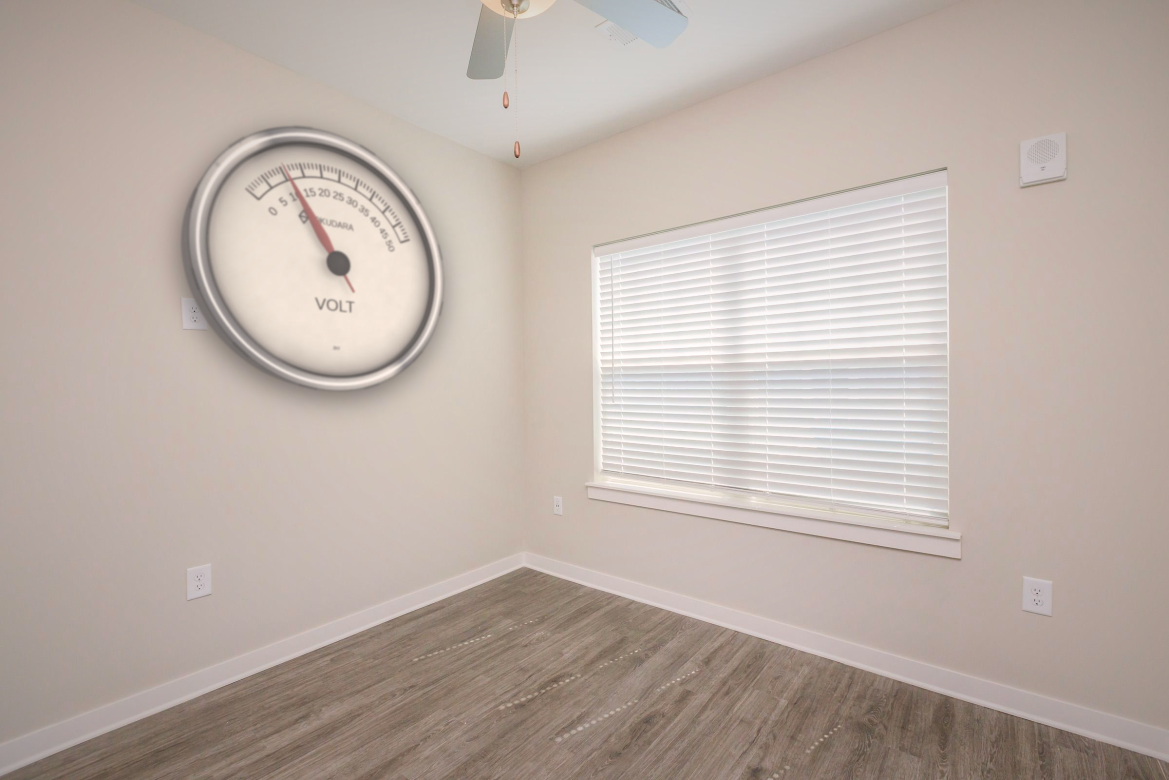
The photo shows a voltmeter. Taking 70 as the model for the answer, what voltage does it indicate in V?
10
